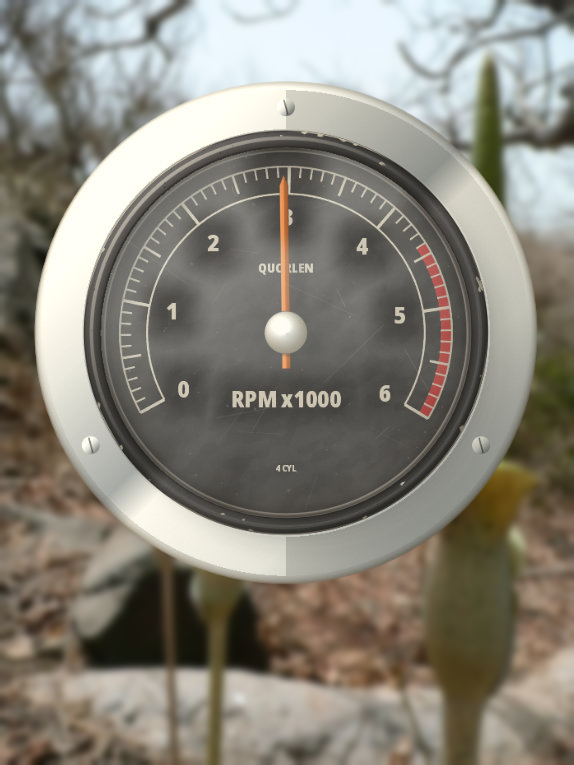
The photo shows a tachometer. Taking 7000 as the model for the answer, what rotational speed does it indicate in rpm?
2950
